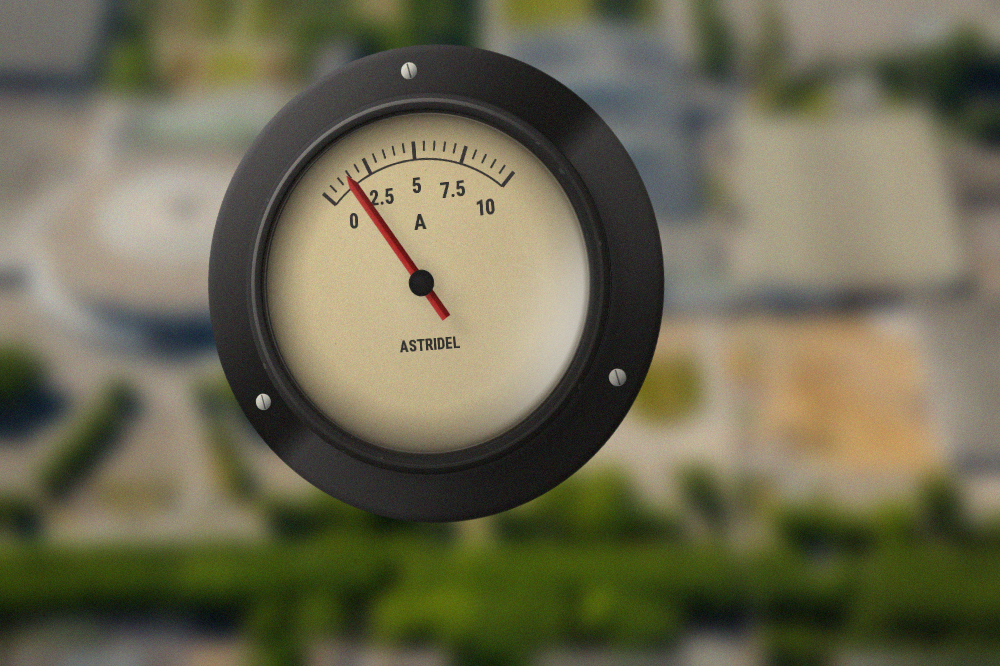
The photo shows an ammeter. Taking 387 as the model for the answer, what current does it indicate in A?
1.5
